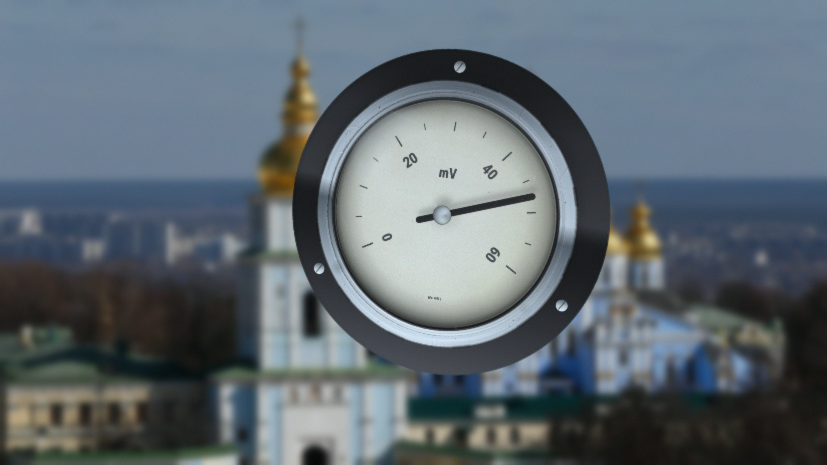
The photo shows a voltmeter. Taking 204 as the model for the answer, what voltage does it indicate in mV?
47.5
